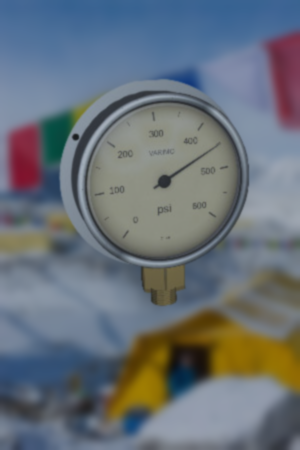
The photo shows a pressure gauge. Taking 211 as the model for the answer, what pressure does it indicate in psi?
450
